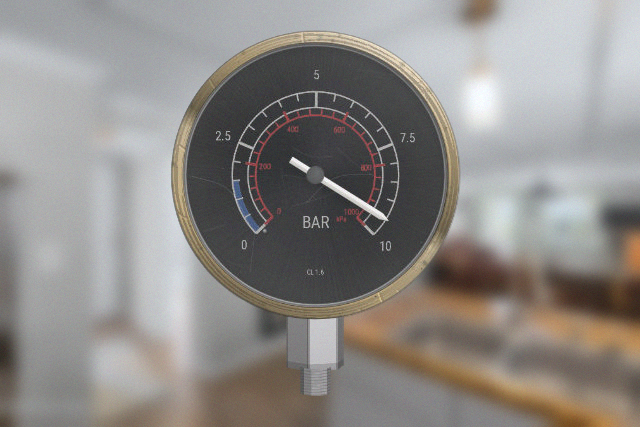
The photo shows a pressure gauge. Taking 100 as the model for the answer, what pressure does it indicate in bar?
9.5
